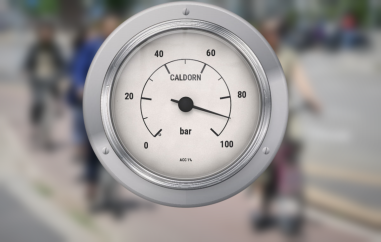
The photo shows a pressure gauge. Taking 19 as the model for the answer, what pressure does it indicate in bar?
90
